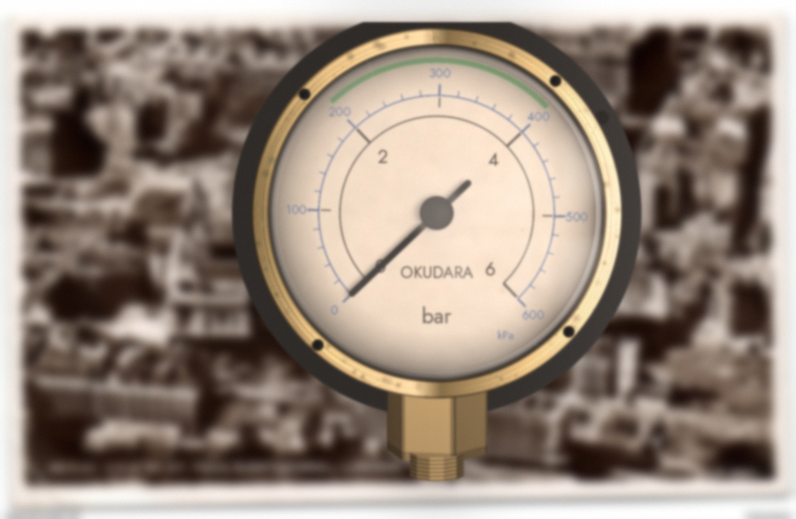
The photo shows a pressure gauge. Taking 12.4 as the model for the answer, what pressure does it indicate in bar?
0
